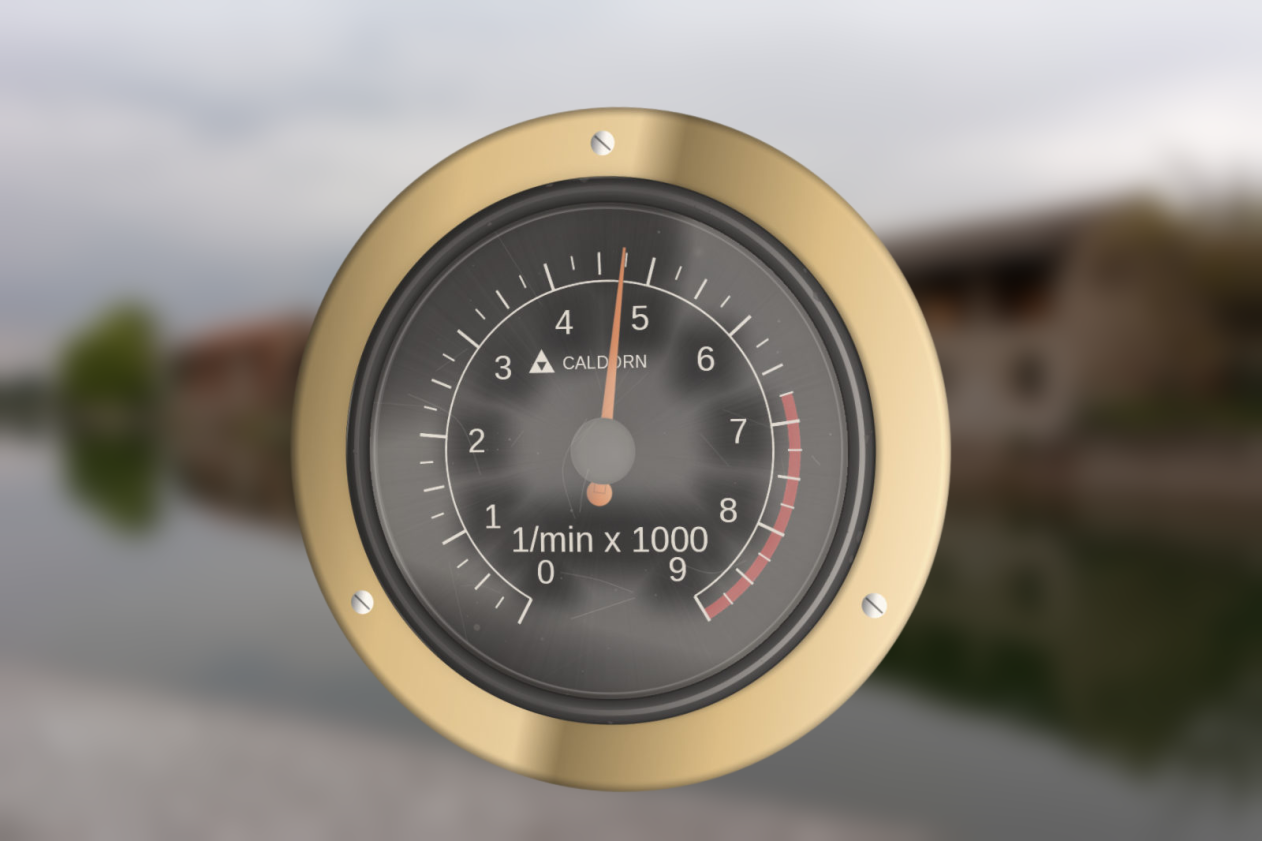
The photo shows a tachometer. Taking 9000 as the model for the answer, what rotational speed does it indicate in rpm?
4750
